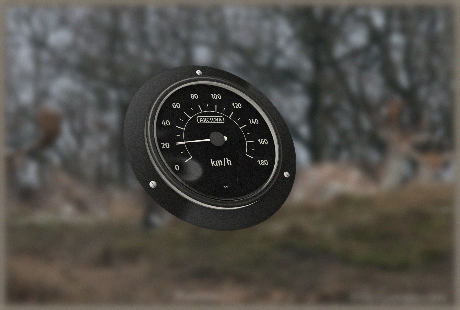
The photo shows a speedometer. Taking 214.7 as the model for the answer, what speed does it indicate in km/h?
20
